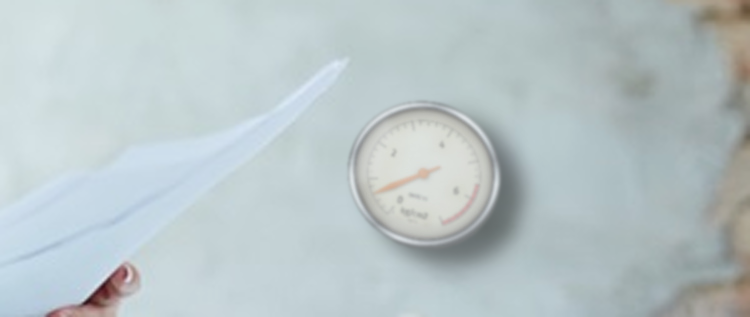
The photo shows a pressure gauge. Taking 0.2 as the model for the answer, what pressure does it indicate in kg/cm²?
0.6
